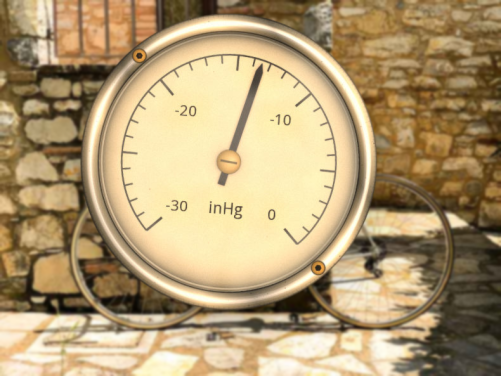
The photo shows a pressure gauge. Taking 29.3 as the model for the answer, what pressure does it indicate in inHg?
-13.5
